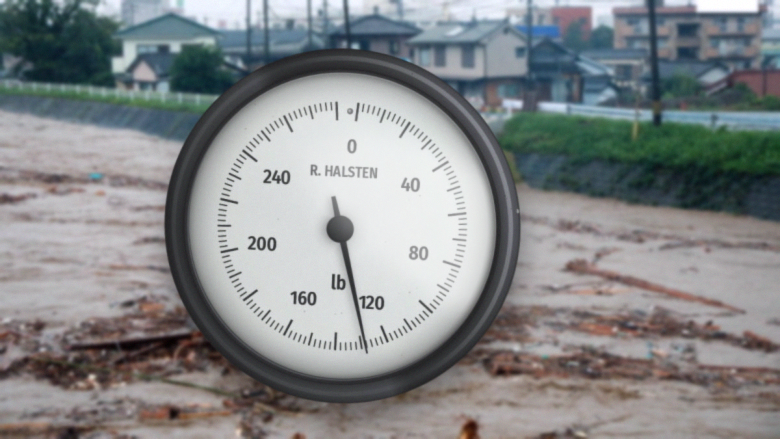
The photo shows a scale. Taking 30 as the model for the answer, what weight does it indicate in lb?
128
